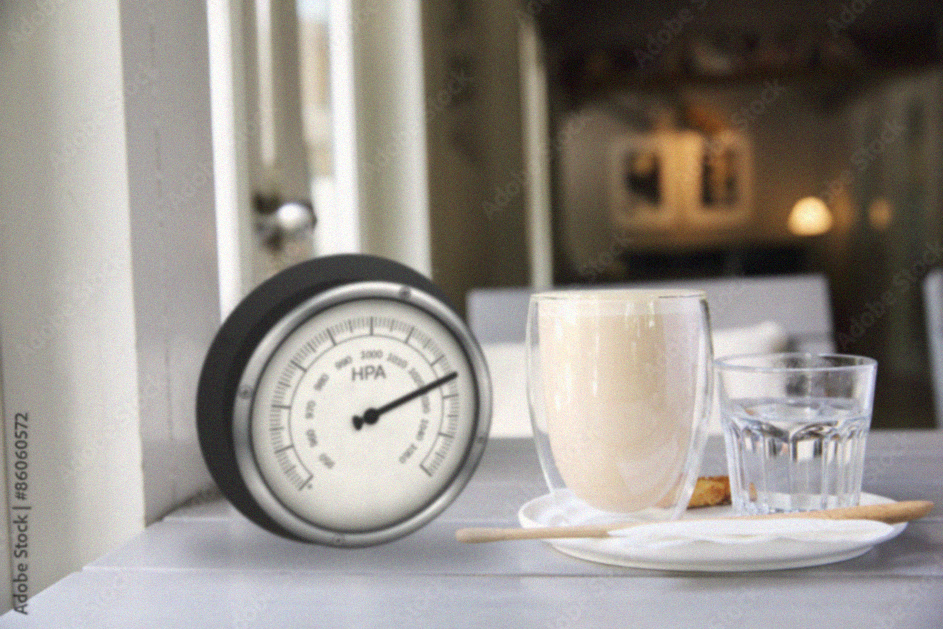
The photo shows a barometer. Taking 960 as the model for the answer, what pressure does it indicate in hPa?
1025
